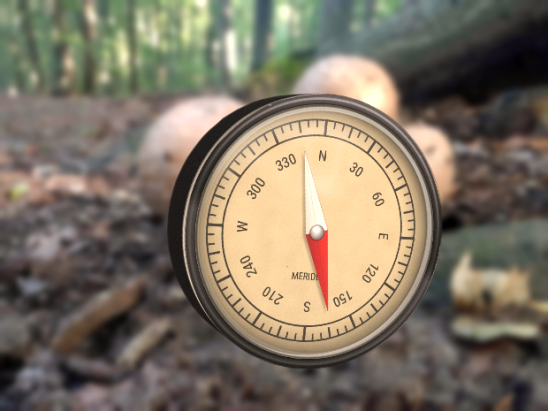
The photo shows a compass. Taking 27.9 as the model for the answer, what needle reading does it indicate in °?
165
